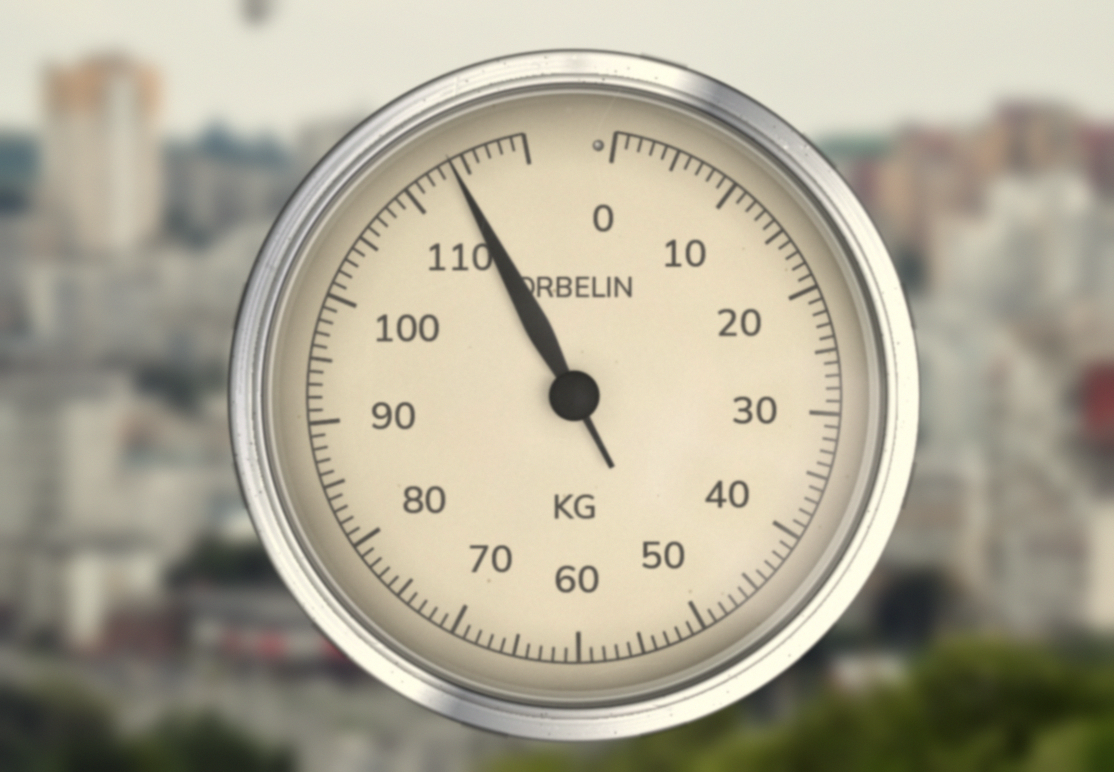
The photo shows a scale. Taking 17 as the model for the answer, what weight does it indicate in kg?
114
